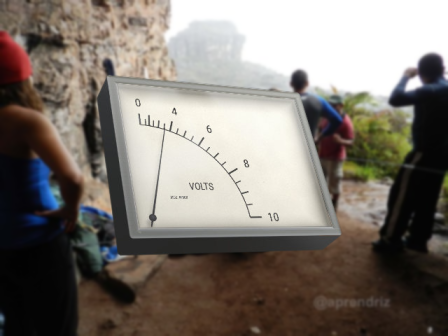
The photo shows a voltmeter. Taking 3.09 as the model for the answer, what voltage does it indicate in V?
3.5
